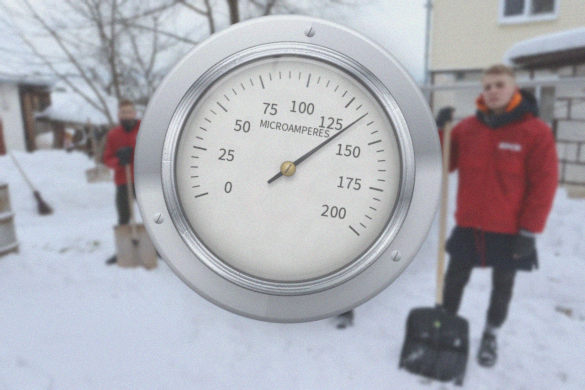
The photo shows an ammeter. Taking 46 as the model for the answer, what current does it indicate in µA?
135
